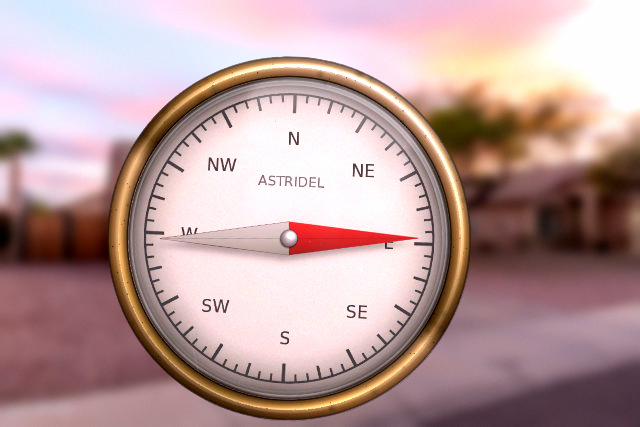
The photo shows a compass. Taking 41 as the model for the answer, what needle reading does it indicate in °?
87.5
